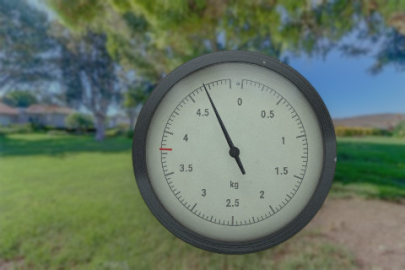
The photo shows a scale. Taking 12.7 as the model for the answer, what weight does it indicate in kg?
4.7
